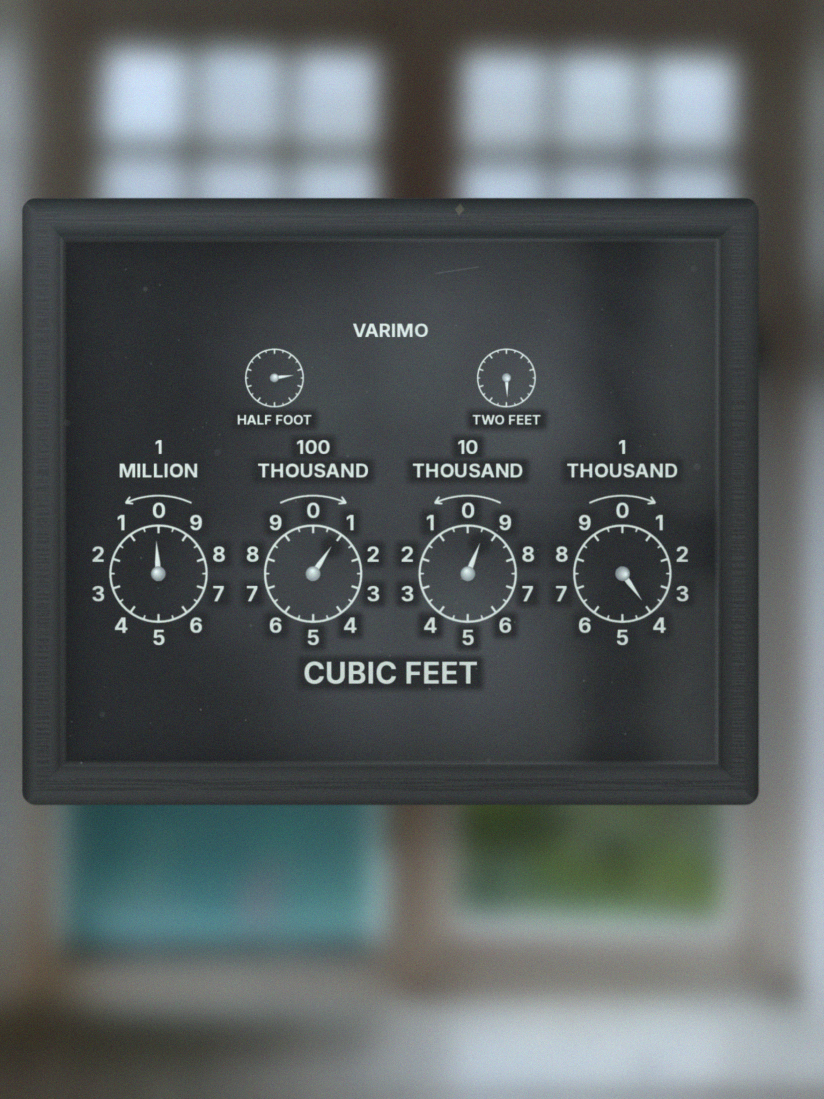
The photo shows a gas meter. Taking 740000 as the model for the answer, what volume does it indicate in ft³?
9400
